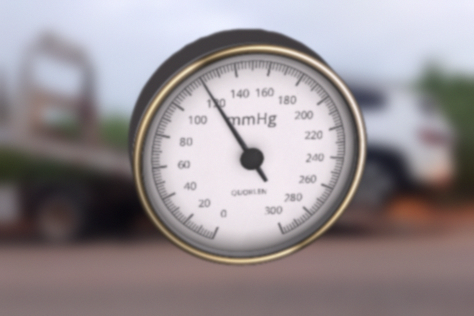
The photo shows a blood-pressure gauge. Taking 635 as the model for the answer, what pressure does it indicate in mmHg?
120
